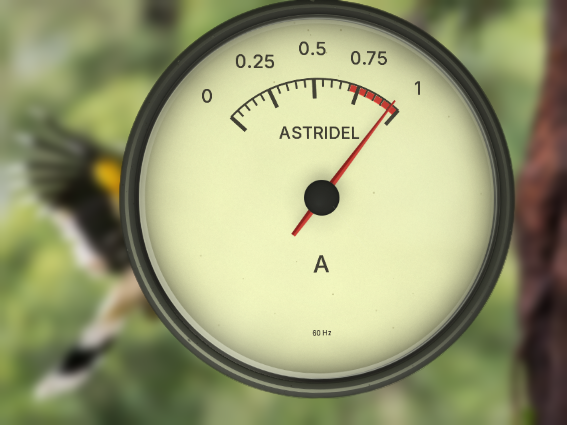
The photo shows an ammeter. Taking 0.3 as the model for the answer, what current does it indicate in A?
0.95
